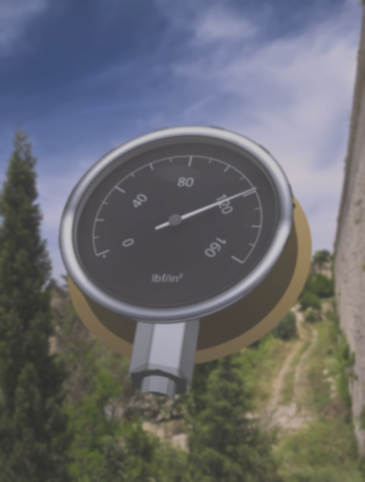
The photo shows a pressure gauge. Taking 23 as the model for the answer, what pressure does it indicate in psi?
120
